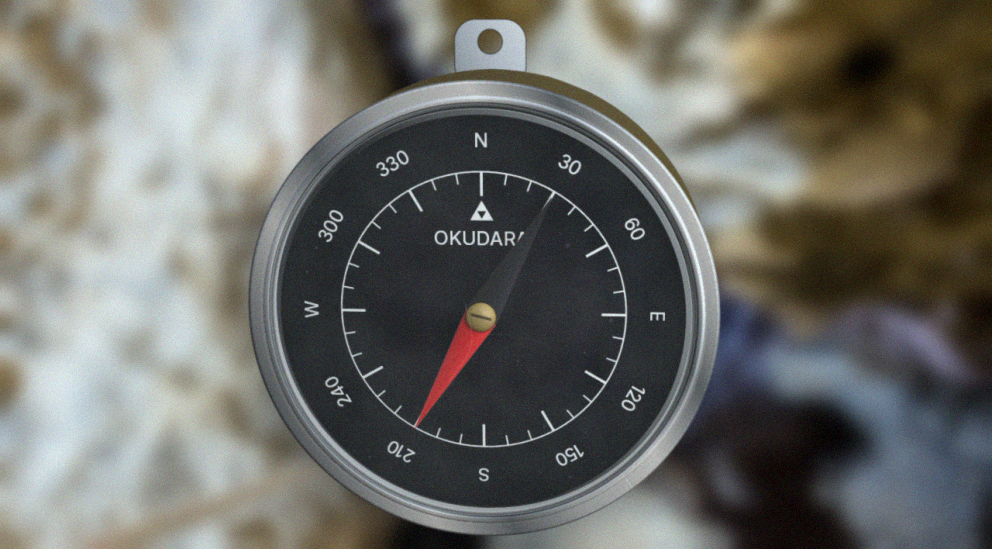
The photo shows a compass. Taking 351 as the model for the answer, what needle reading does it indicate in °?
210
